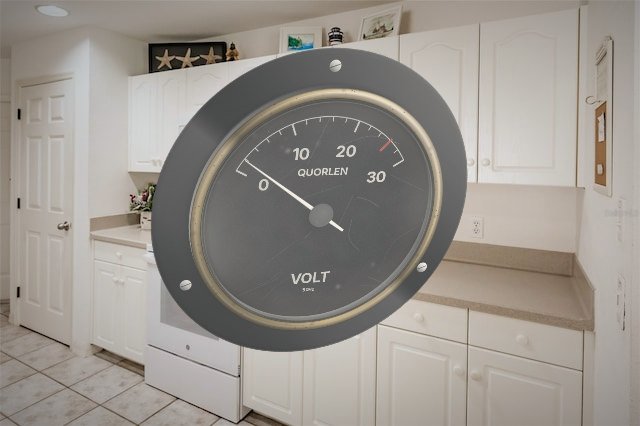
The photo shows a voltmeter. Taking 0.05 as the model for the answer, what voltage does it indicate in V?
2
